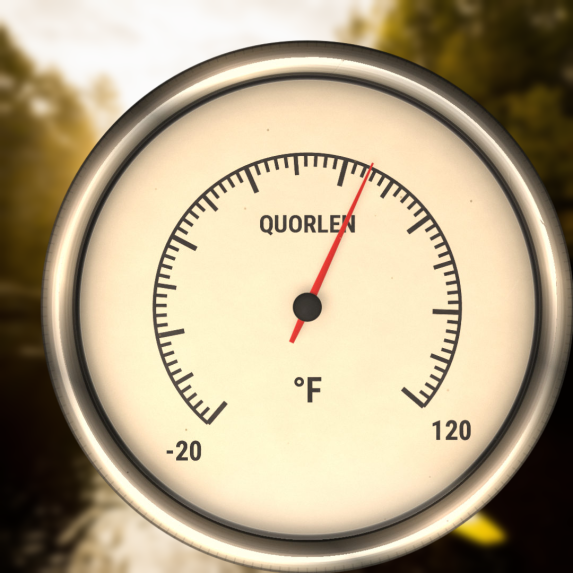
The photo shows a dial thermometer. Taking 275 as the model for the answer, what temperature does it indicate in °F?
65
